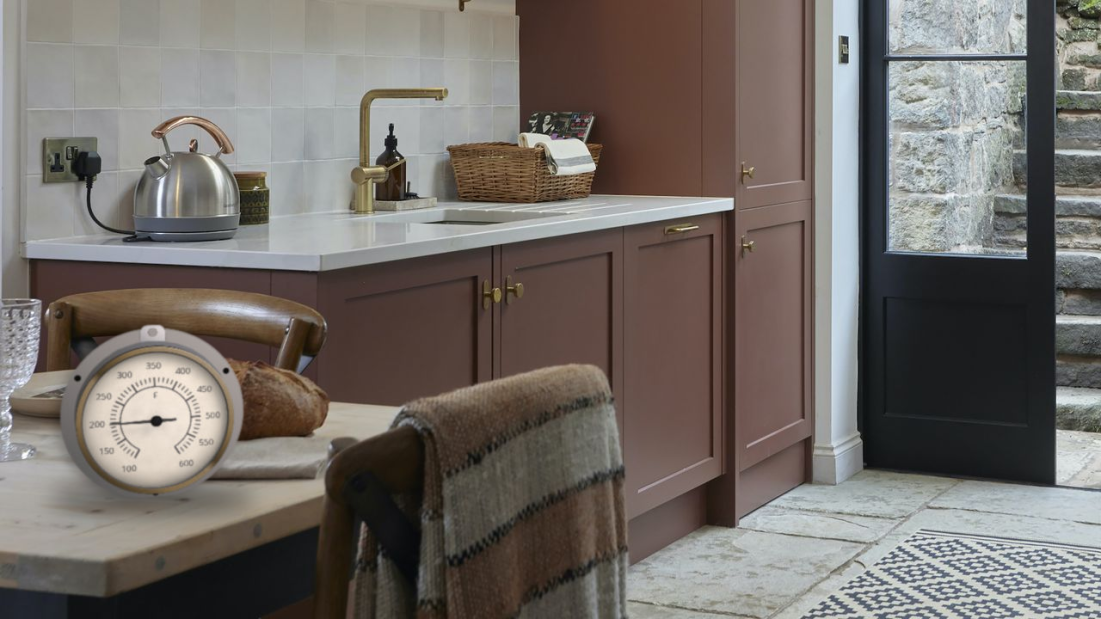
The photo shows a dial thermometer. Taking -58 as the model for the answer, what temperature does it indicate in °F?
200
